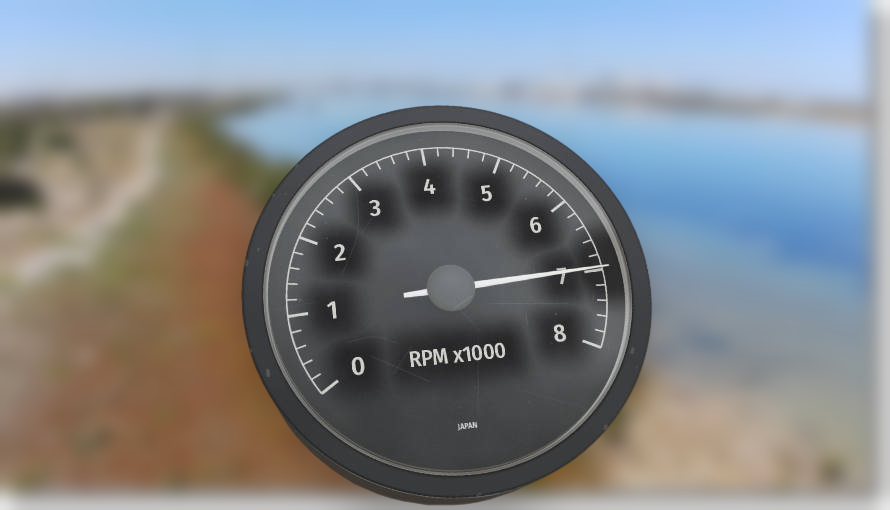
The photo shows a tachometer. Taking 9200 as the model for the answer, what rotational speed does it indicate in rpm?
7000
